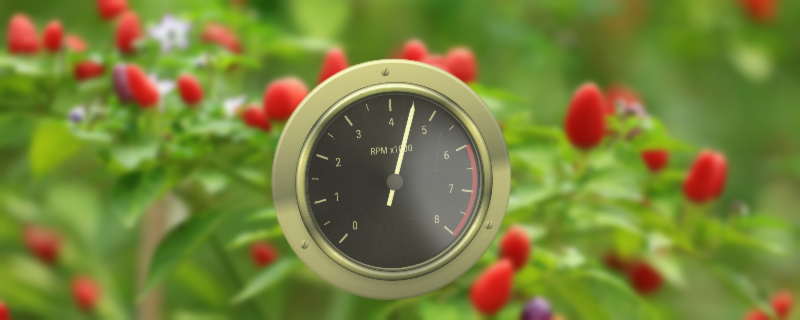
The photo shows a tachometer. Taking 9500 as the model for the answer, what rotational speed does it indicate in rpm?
4500
